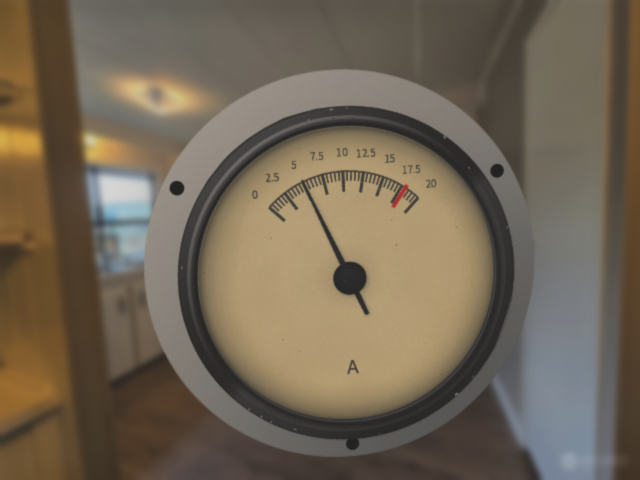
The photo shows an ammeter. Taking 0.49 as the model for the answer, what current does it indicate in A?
5
